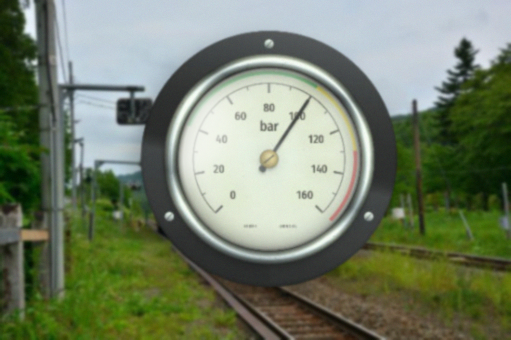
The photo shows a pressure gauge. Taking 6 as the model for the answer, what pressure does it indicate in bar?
100
